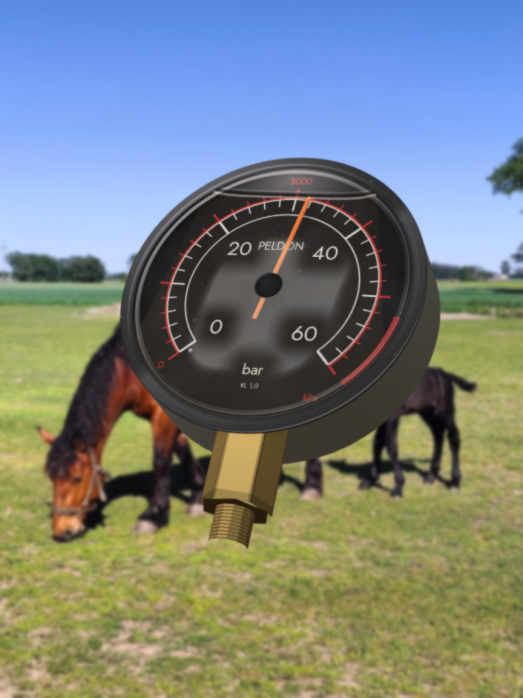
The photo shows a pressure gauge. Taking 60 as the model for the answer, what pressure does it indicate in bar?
32
